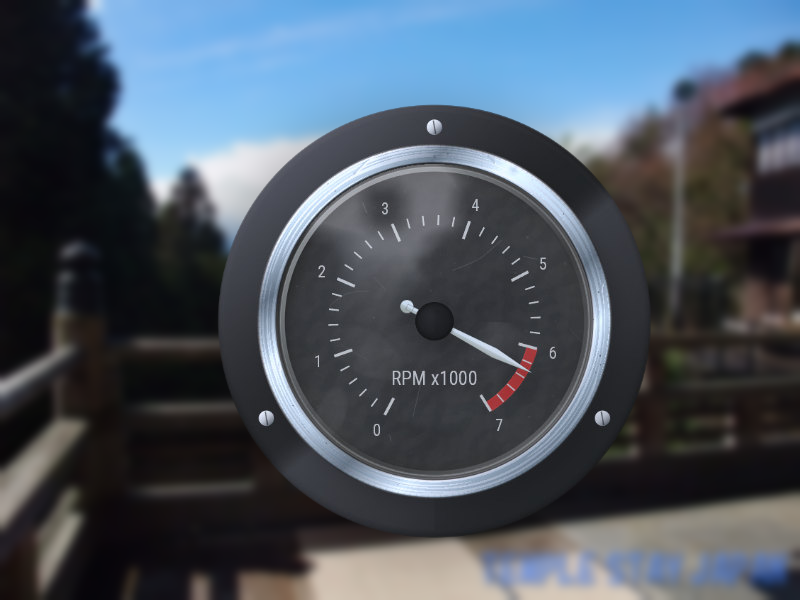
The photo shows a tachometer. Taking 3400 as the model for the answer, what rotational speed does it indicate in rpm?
6300
